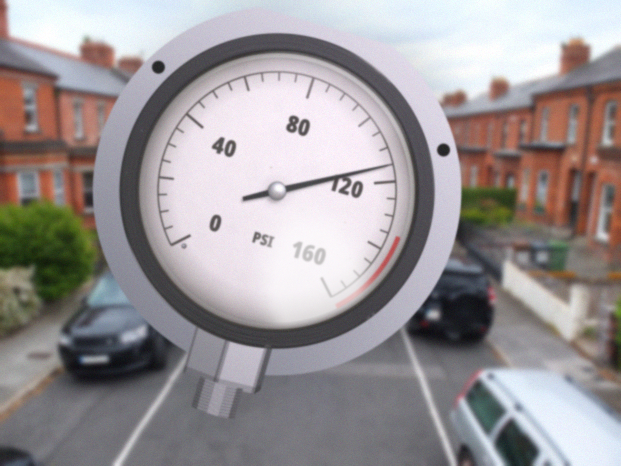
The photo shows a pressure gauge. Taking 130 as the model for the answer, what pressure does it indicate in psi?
115
